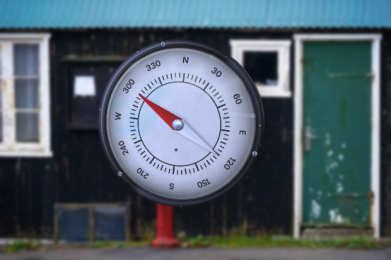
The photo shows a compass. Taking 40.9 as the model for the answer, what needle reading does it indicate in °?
300
